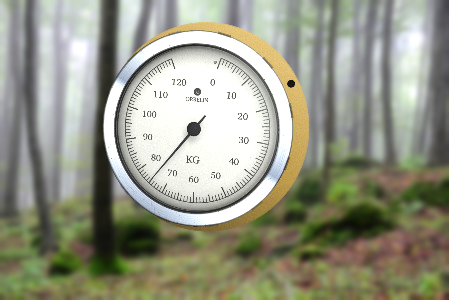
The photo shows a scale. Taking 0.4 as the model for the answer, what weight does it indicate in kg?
75
